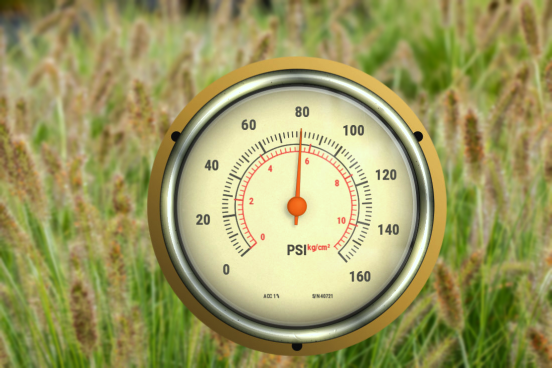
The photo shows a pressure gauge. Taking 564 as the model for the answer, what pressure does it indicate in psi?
80
